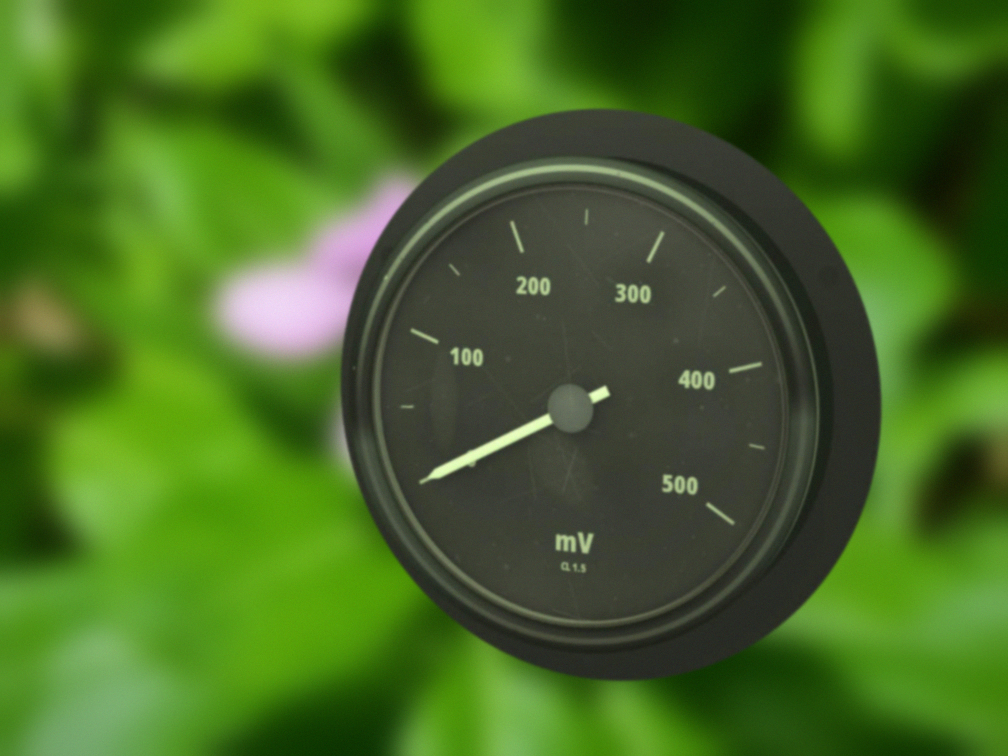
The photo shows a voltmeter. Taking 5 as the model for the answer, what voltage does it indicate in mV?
0
